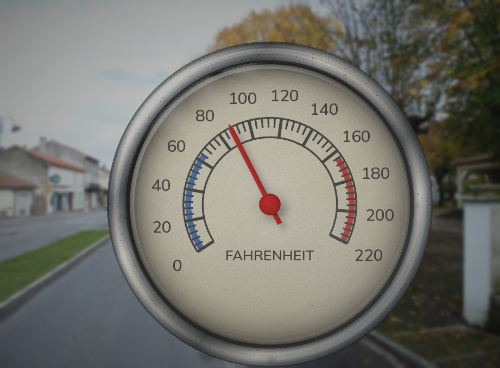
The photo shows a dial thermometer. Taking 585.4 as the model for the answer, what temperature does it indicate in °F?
88
